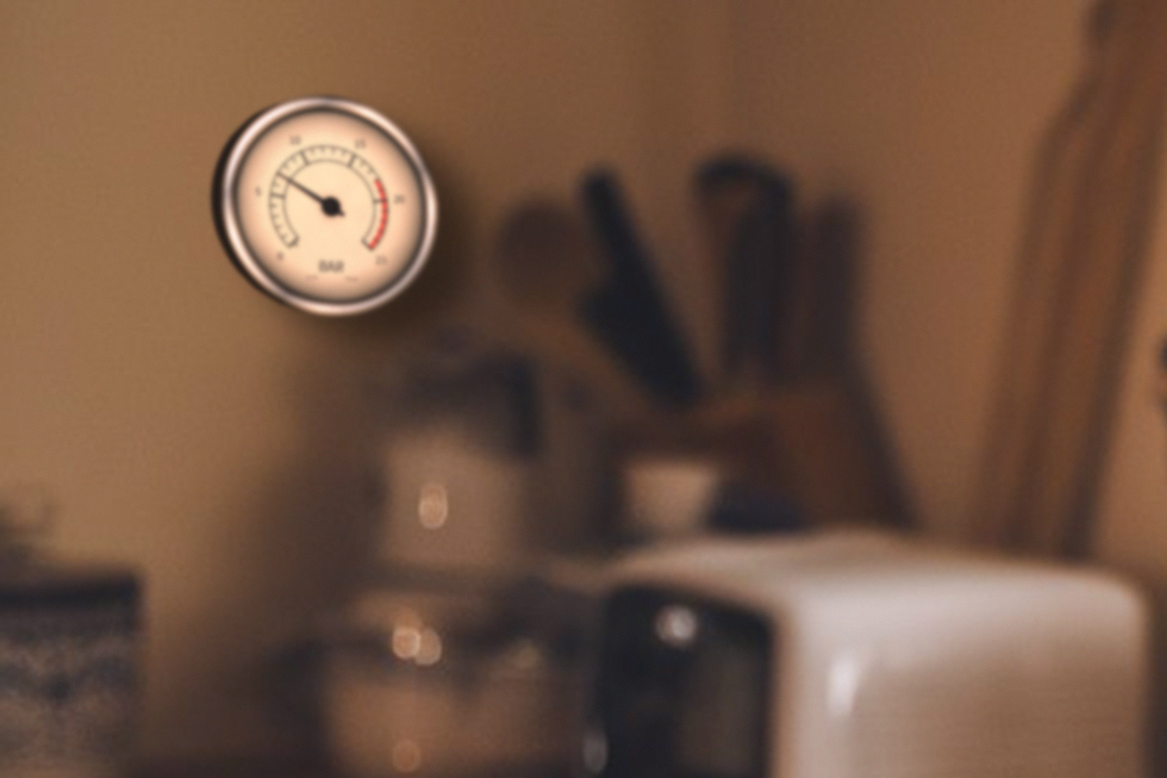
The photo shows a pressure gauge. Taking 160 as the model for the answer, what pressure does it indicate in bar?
7
